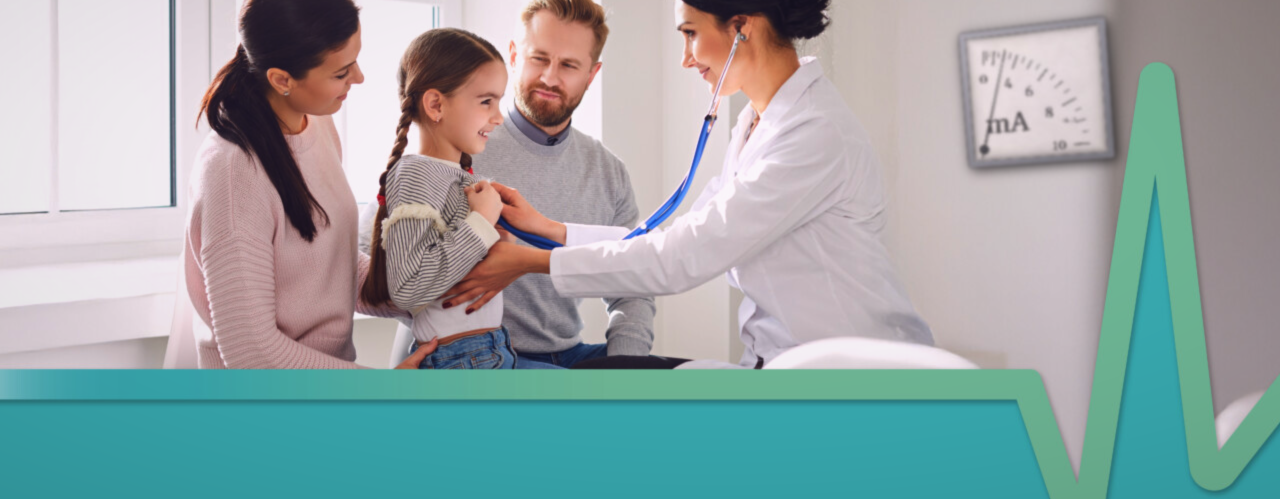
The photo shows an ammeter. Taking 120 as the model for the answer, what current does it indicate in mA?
3
